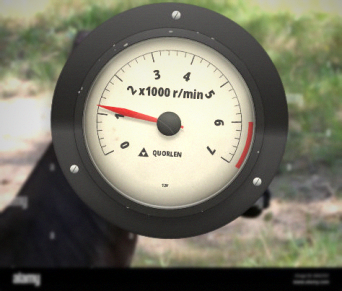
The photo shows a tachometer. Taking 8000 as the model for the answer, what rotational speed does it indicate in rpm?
1200
